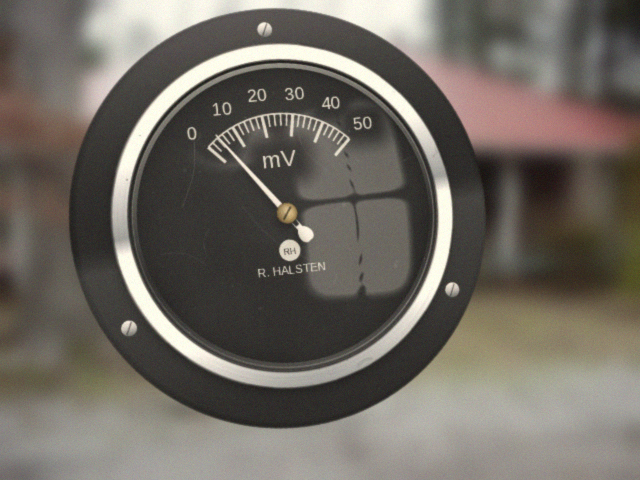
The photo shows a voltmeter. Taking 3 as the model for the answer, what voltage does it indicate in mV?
4
